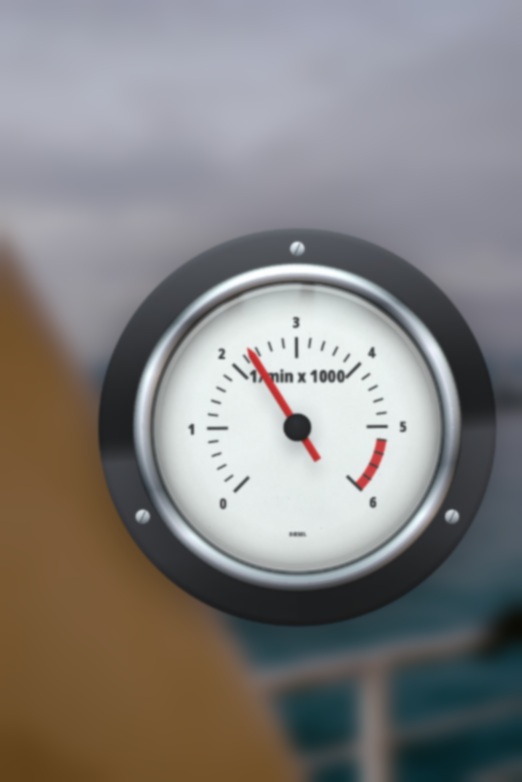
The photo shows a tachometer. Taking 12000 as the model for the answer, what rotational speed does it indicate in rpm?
2300
